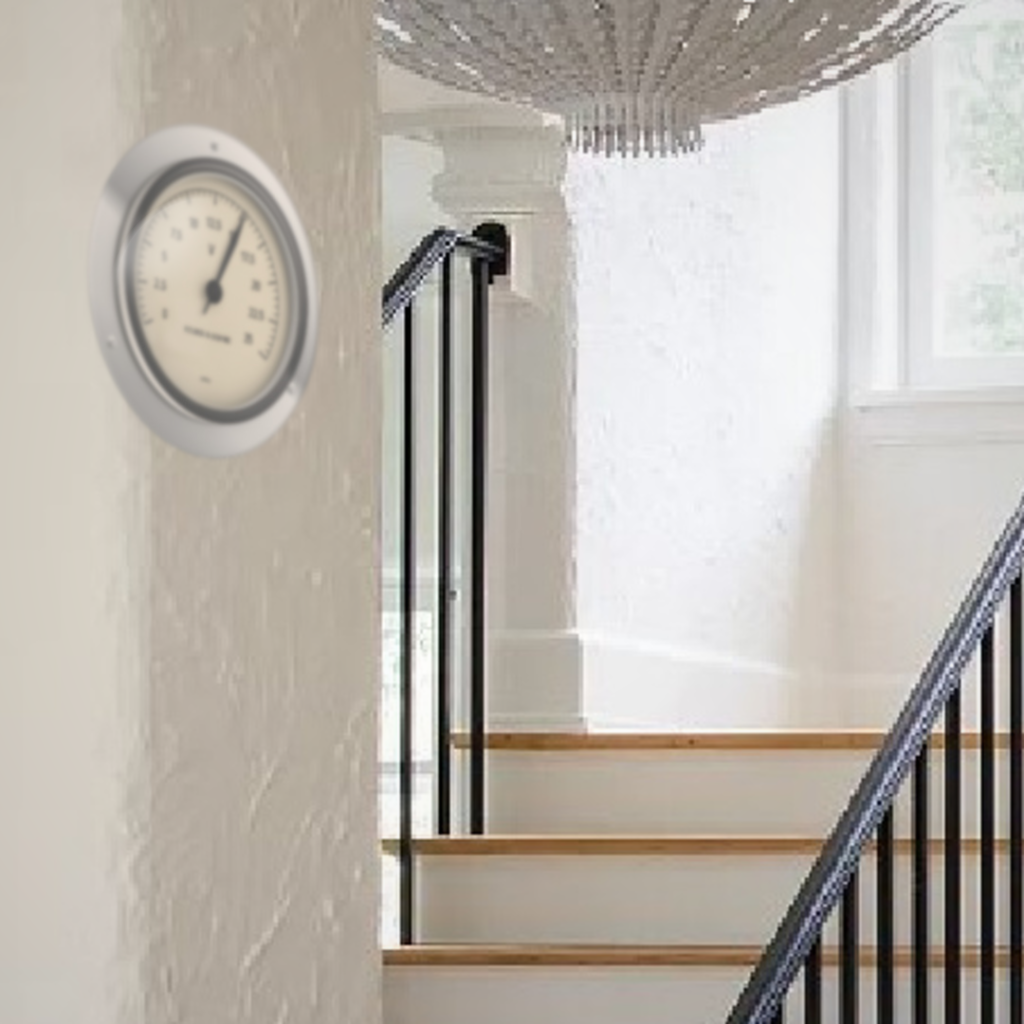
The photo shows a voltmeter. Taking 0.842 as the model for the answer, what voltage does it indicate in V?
15
